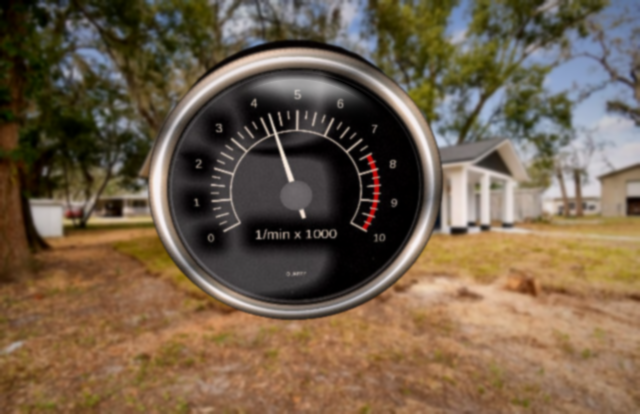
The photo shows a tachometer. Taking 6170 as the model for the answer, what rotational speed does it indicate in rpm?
4250
